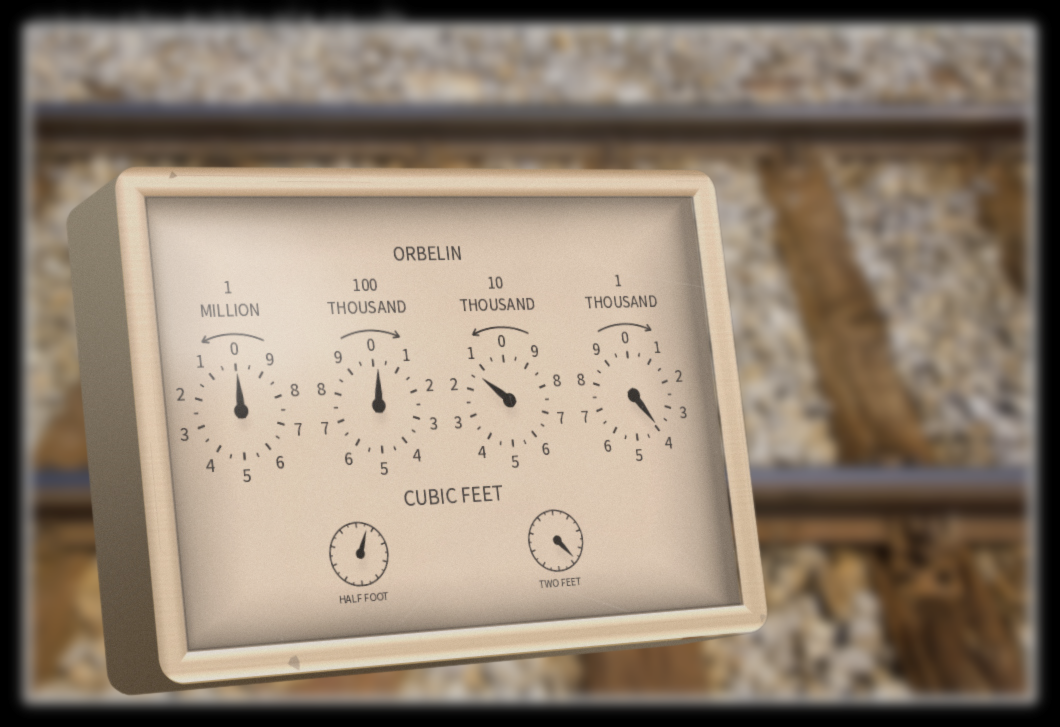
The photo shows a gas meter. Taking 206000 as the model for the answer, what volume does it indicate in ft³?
1400
